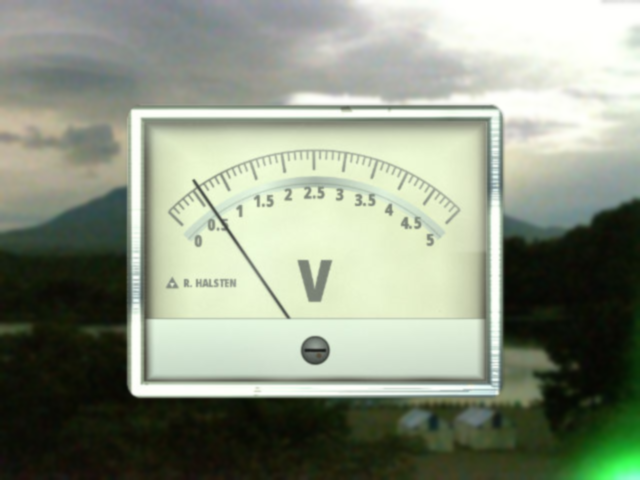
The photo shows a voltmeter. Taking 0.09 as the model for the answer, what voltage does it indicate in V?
0.6
